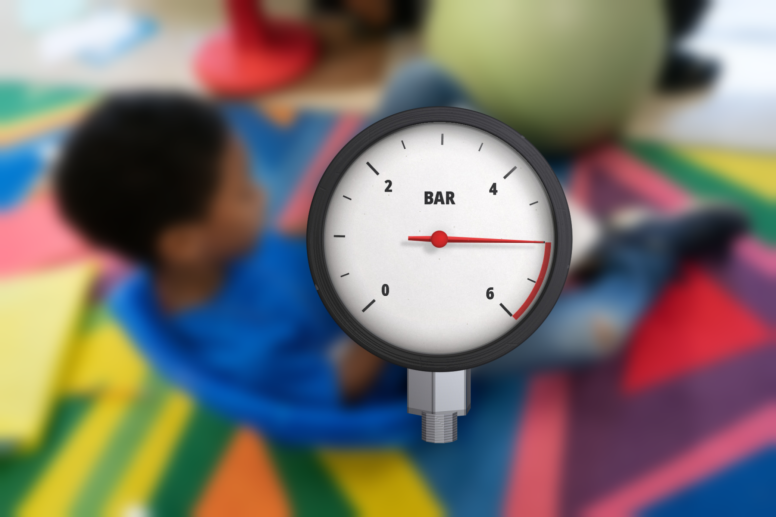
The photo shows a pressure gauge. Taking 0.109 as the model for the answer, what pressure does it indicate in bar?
5
